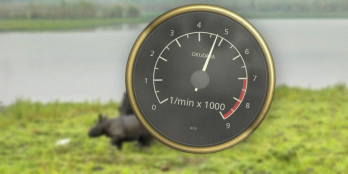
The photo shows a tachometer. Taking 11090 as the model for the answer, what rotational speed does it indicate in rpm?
4750
